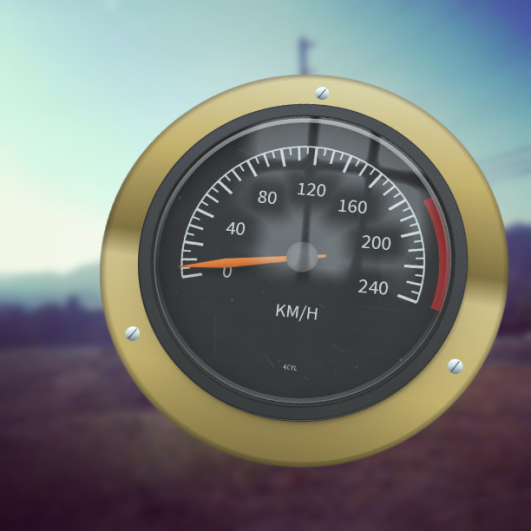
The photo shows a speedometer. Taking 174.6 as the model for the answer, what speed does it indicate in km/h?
5
